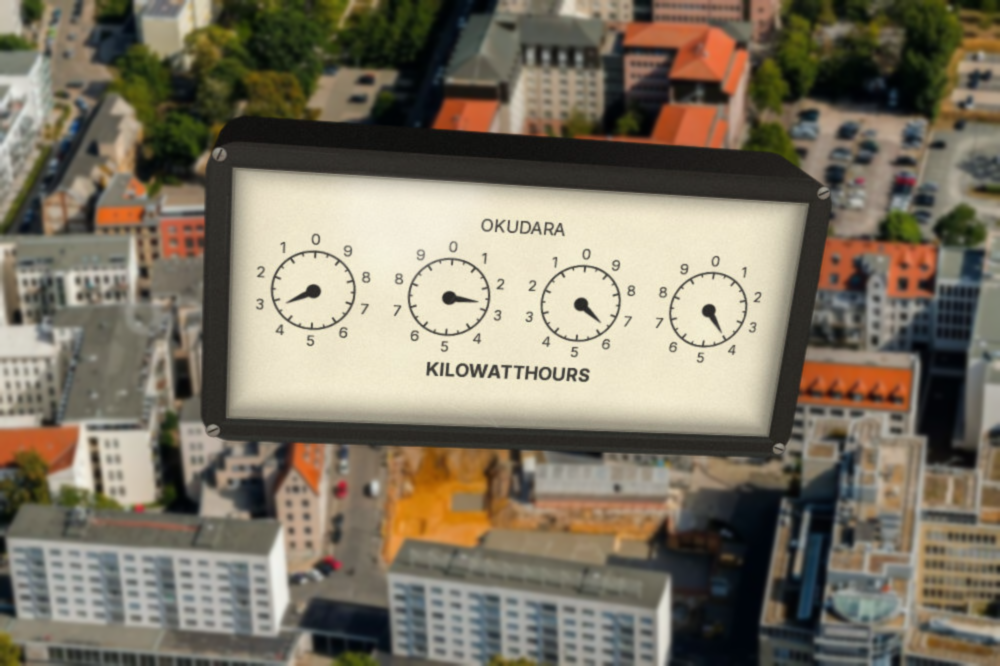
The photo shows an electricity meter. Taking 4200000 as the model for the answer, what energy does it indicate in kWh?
3264
